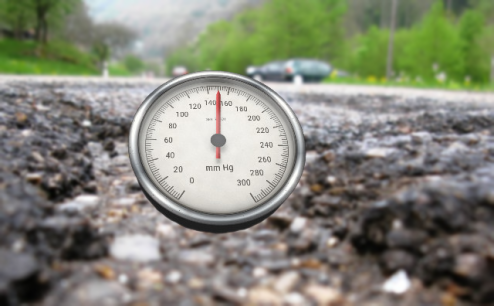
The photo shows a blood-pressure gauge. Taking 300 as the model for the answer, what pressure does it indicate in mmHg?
150
